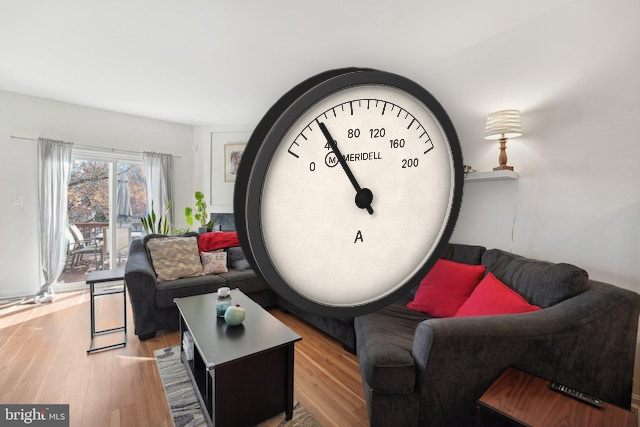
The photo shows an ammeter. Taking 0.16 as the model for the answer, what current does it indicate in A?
40
